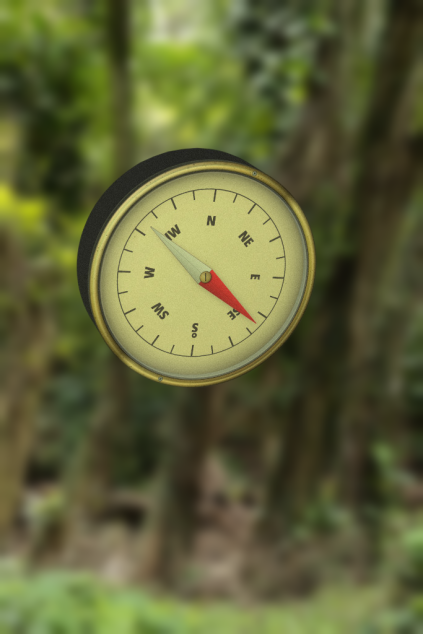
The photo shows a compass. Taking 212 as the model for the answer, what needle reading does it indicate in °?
127.5
